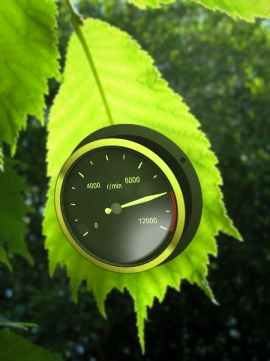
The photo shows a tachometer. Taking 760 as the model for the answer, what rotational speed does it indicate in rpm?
10000
